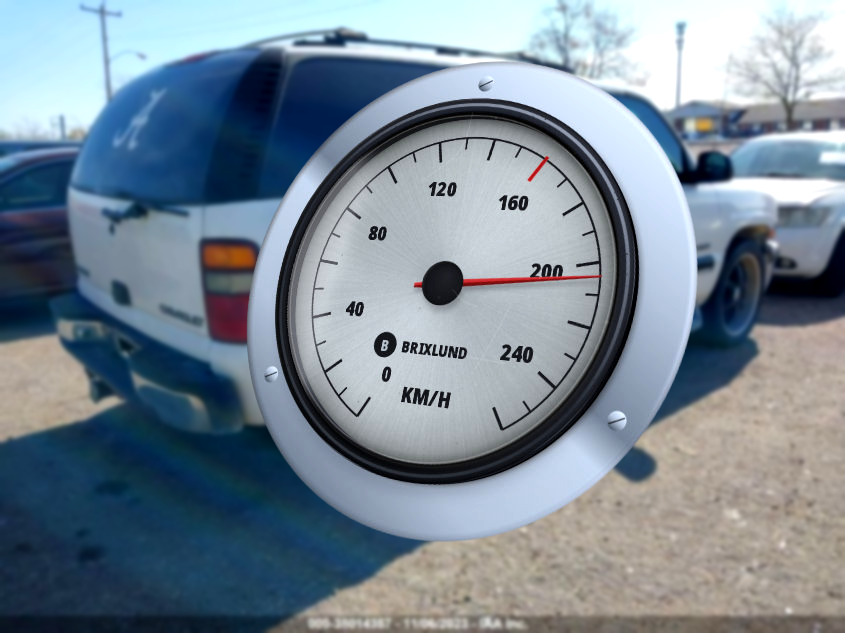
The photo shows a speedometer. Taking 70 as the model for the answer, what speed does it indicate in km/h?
205
